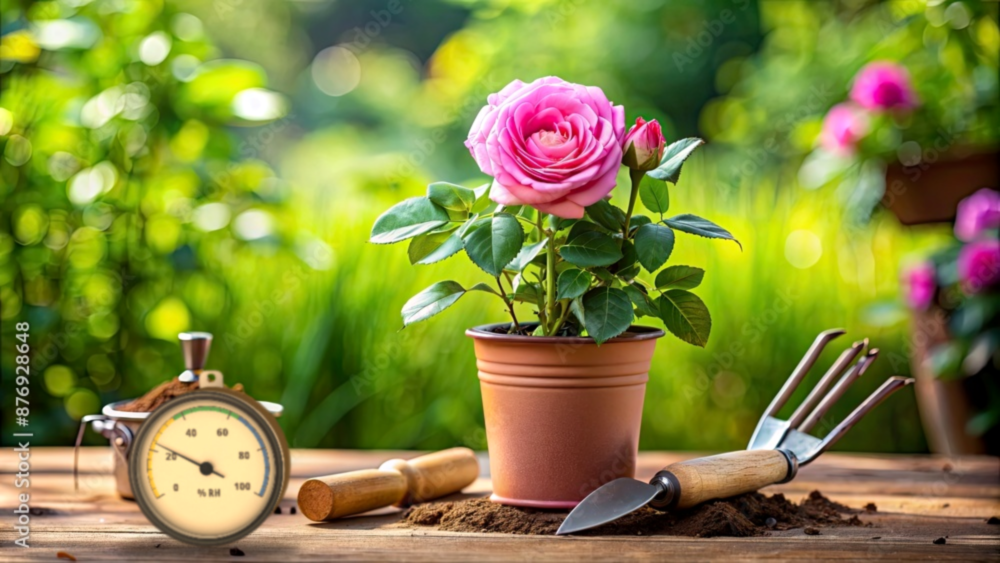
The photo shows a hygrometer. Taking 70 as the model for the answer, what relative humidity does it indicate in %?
24
